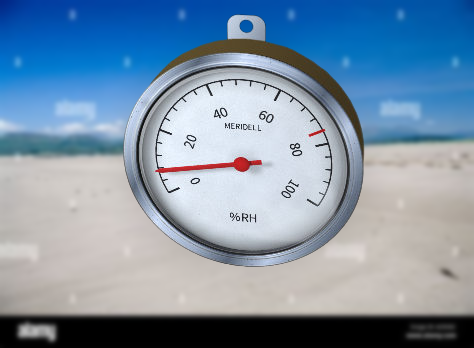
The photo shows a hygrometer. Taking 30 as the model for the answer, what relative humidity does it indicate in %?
8
